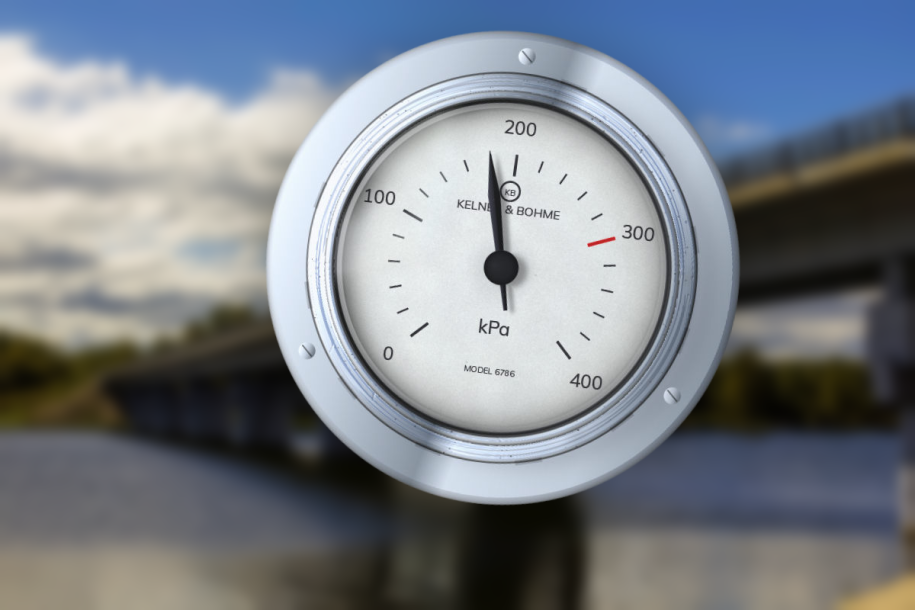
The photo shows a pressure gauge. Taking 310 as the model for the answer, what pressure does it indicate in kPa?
180
